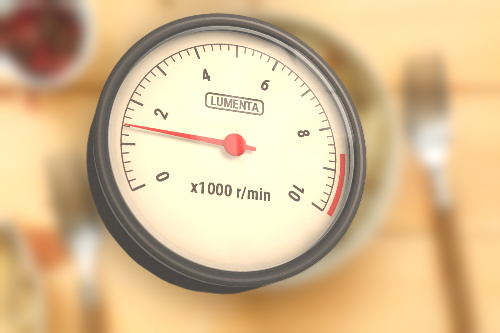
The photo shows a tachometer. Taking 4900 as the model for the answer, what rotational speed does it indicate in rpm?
1400
